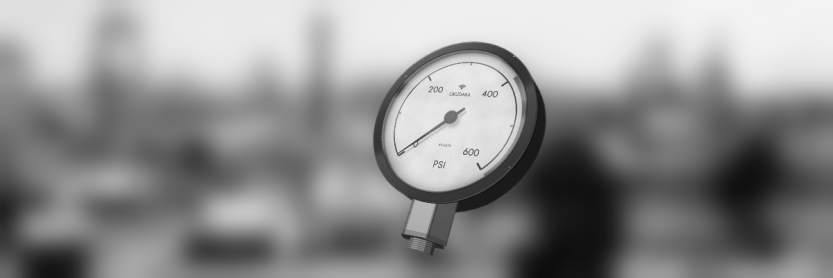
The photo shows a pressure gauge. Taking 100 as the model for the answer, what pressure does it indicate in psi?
0
